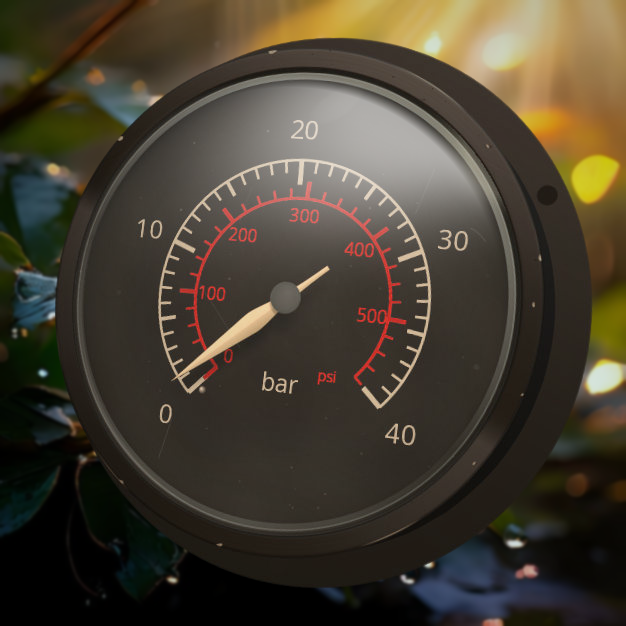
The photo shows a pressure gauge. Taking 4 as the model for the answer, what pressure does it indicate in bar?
1
